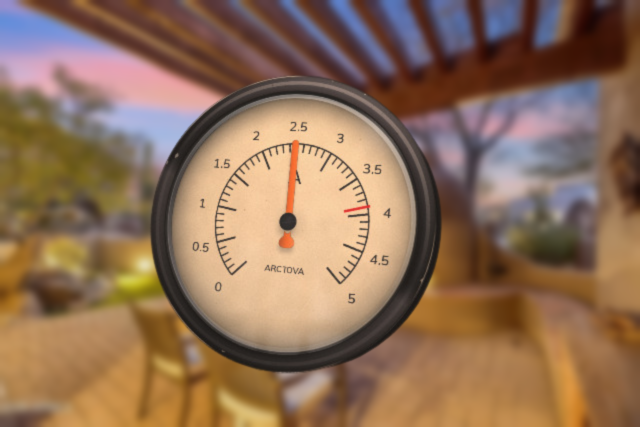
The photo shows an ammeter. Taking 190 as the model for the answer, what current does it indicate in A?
2.5
